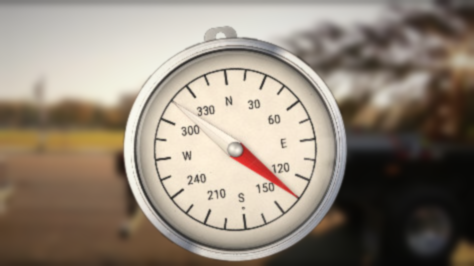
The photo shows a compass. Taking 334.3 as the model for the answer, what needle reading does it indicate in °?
135
